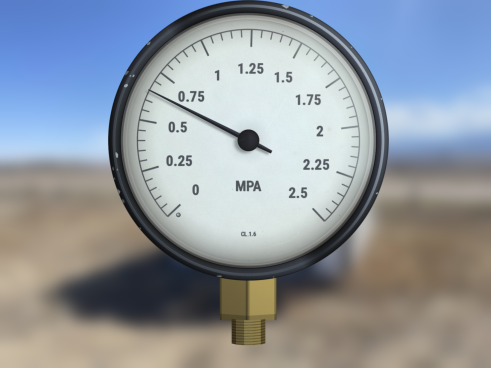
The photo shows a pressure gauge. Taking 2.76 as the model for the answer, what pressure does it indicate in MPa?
0.65
